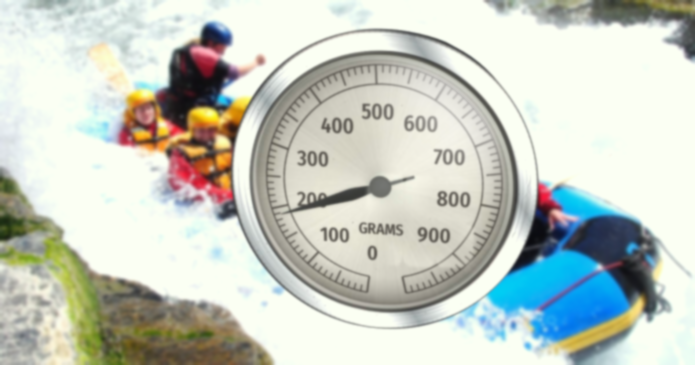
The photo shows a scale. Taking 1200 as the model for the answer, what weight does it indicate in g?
190
